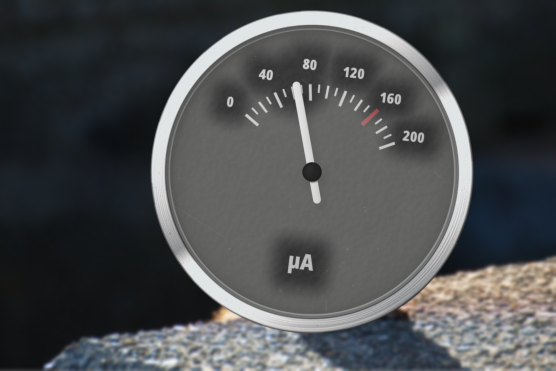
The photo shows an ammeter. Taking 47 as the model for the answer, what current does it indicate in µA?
65
